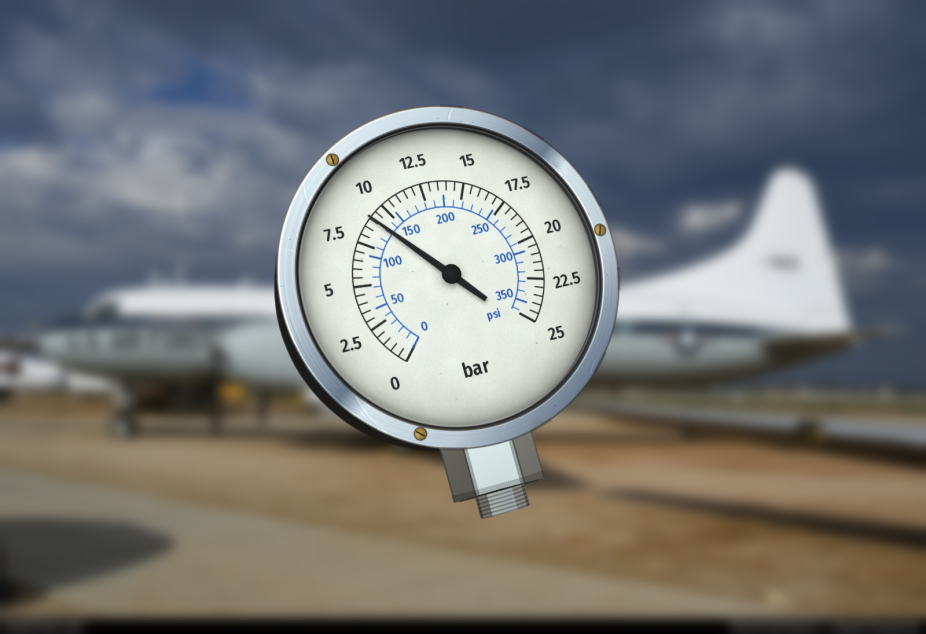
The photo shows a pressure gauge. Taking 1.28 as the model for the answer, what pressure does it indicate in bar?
9
